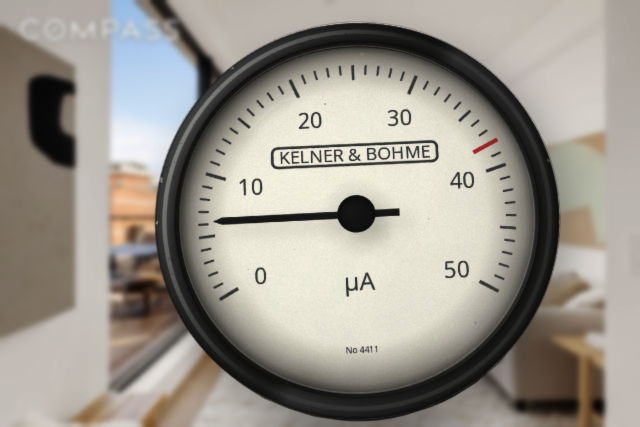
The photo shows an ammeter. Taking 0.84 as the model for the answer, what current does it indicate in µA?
6
